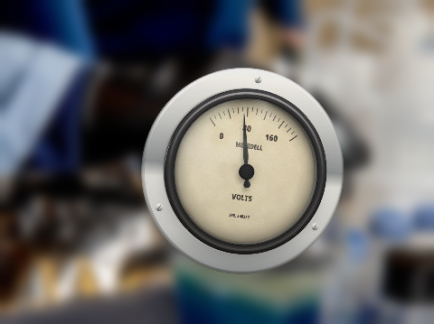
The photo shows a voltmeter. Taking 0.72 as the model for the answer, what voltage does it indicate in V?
70
